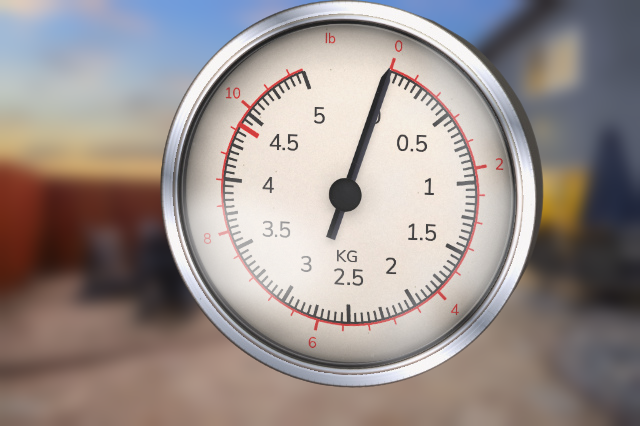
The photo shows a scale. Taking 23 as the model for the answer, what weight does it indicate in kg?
0
